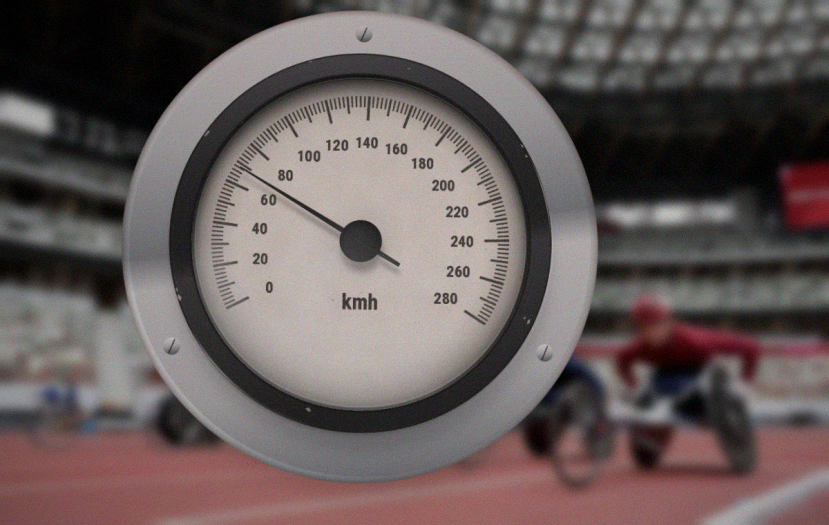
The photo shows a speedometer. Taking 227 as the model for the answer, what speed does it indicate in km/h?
68
